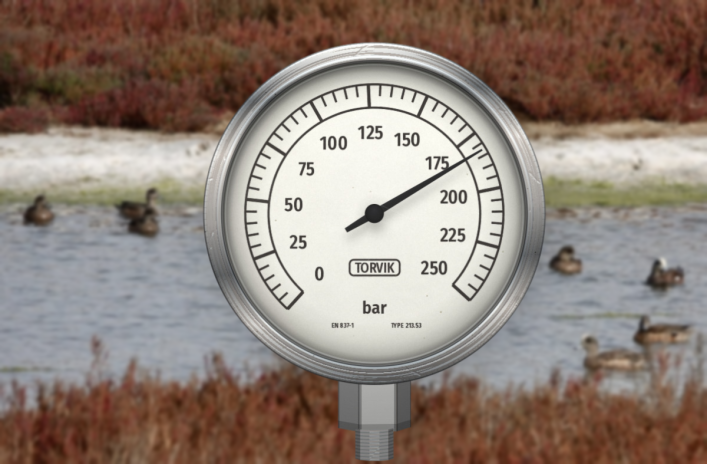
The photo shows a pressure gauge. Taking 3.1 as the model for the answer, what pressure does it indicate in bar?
182.5
